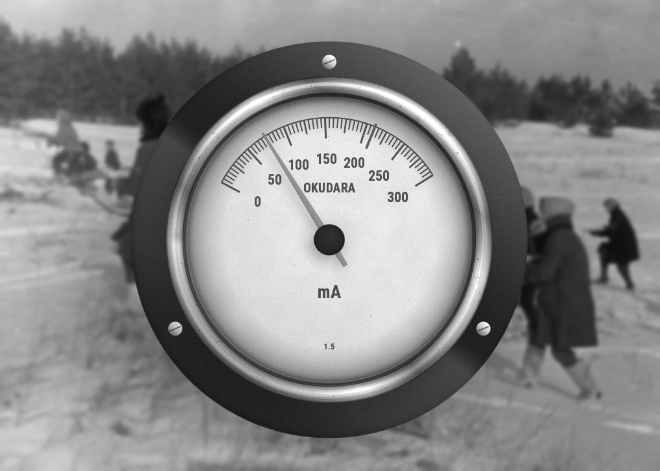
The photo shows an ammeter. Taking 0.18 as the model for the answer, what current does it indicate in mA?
75
